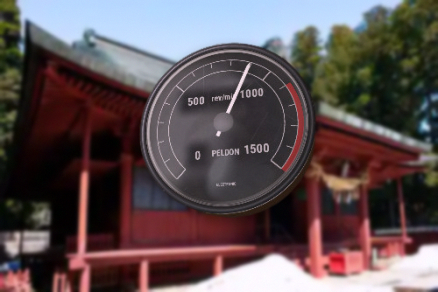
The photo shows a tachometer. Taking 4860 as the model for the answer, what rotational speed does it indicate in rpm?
900
